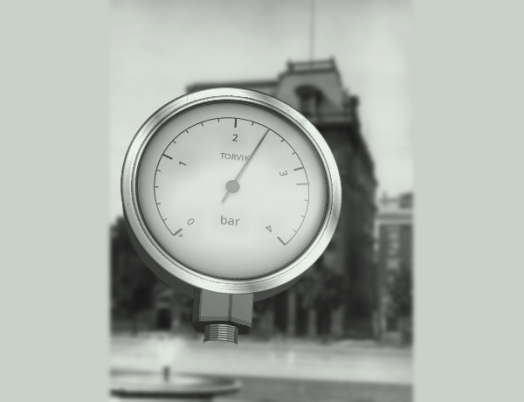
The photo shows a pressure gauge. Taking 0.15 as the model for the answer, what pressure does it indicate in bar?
2.4
